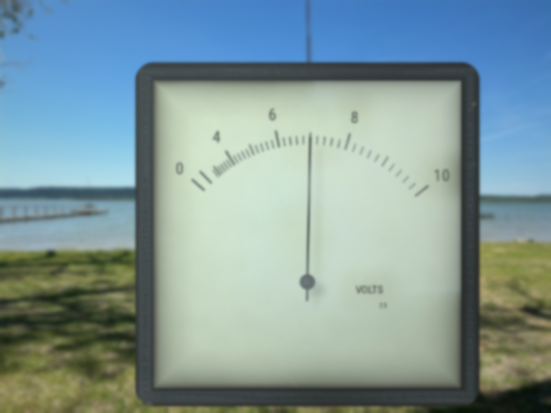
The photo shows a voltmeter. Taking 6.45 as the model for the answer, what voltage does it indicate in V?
7
